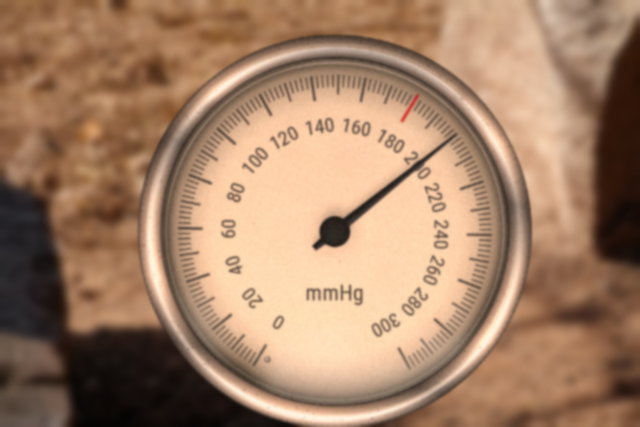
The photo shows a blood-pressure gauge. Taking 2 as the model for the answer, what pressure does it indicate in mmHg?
200
